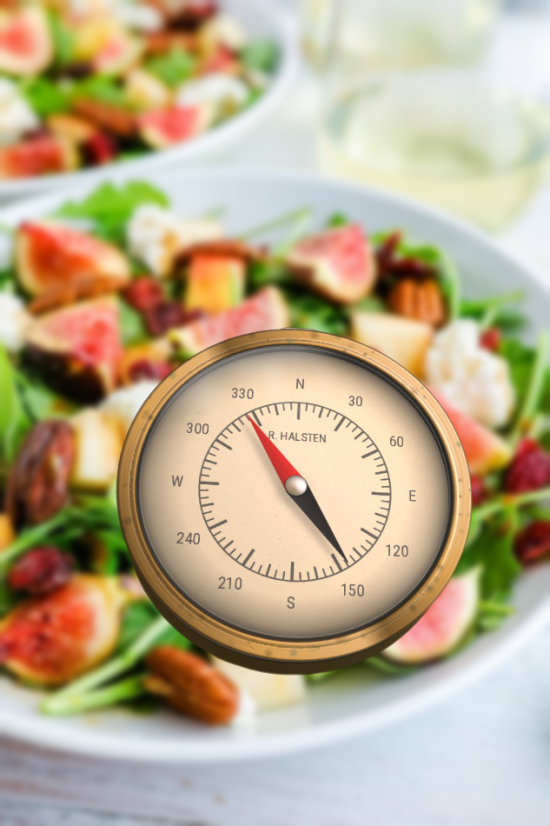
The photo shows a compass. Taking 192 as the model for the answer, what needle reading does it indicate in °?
325
